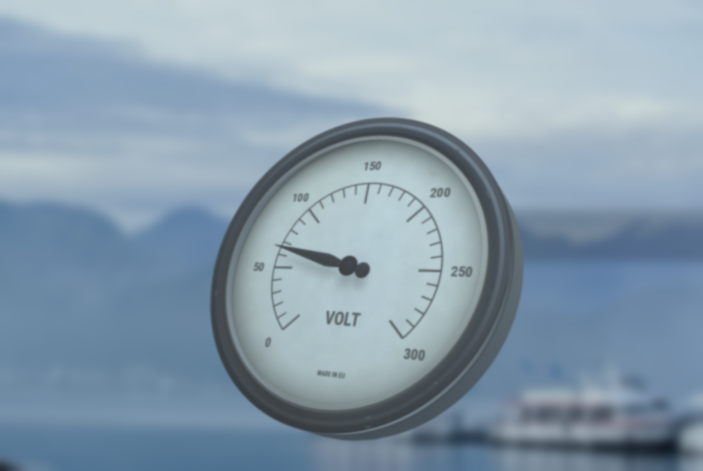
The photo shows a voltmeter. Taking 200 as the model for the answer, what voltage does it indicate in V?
65
